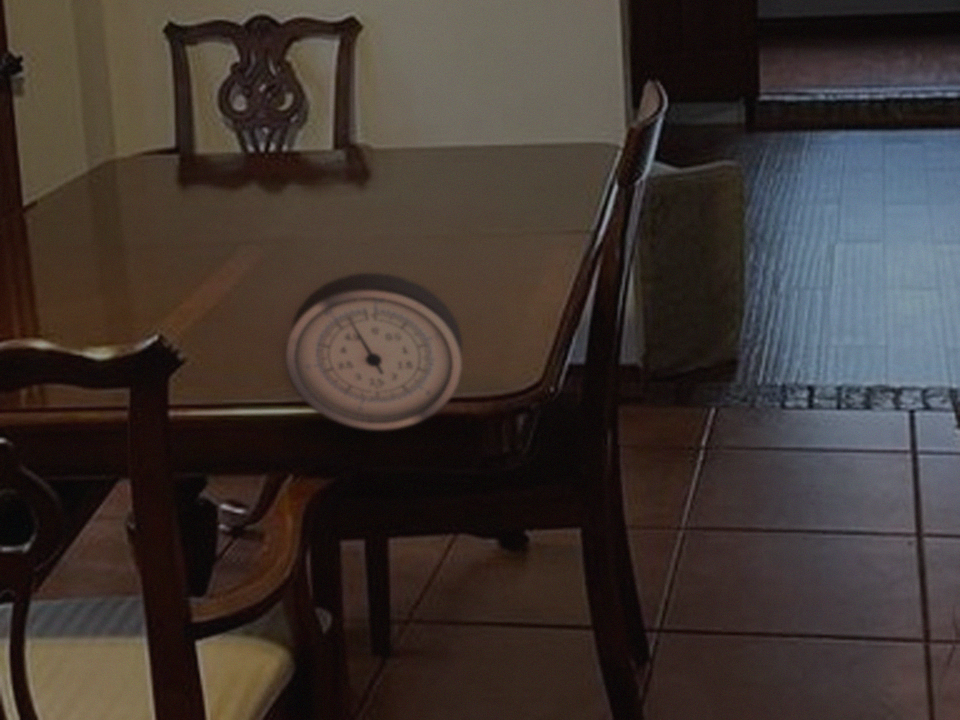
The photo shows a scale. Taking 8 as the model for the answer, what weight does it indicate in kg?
4.75
